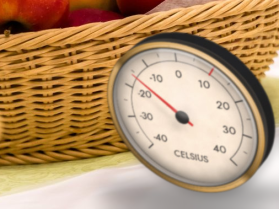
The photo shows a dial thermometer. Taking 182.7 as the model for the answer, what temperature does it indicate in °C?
-15
